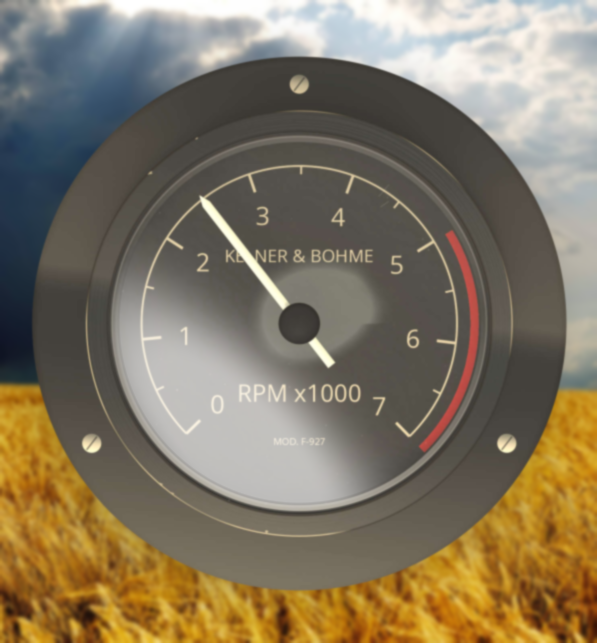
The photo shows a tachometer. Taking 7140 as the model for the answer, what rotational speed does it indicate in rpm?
2500
